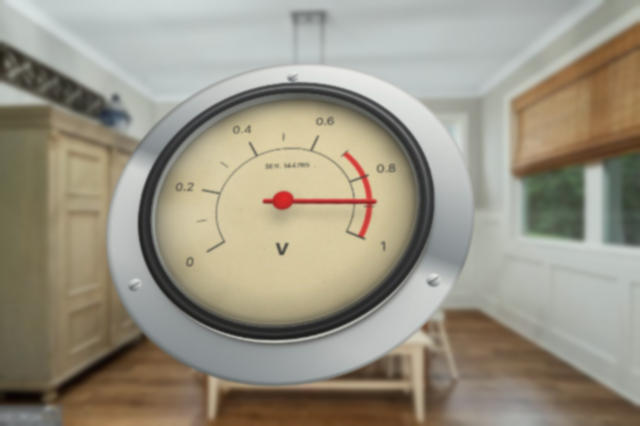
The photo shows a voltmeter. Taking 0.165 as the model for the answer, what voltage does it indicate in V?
0.9
